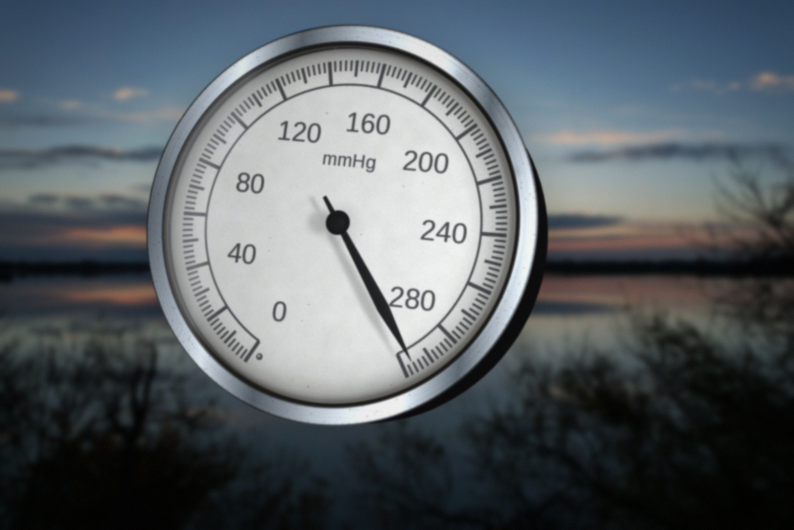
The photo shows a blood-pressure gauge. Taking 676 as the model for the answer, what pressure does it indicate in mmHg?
296
